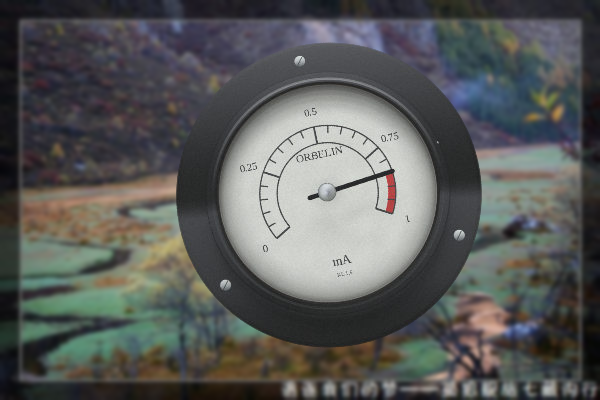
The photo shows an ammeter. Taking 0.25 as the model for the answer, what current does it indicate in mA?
0.85
